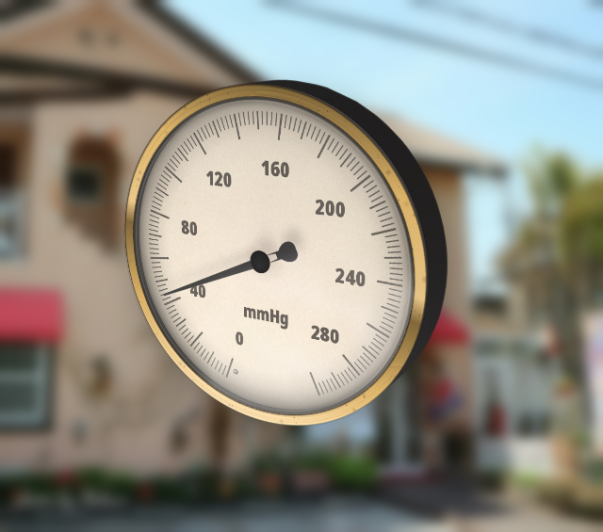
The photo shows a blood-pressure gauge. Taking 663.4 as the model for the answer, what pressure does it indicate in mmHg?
44
